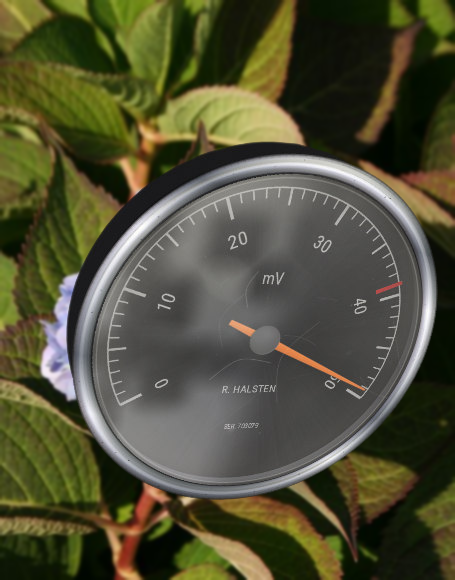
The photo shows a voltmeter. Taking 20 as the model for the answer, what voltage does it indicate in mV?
49
